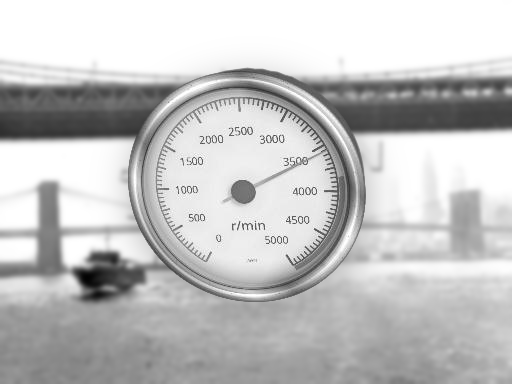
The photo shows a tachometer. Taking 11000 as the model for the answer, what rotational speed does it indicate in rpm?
3550
